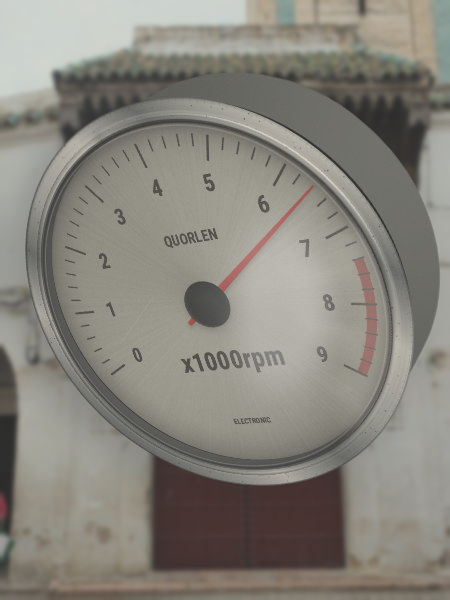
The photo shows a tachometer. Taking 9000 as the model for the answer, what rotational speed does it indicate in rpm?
6400
